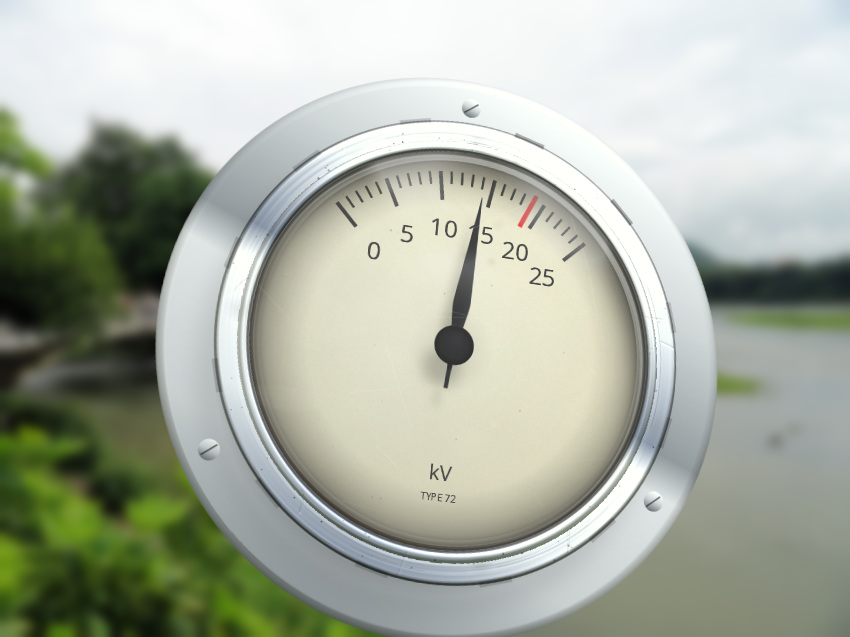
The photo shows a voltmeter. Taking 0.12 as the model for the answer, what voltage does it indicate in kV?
14
